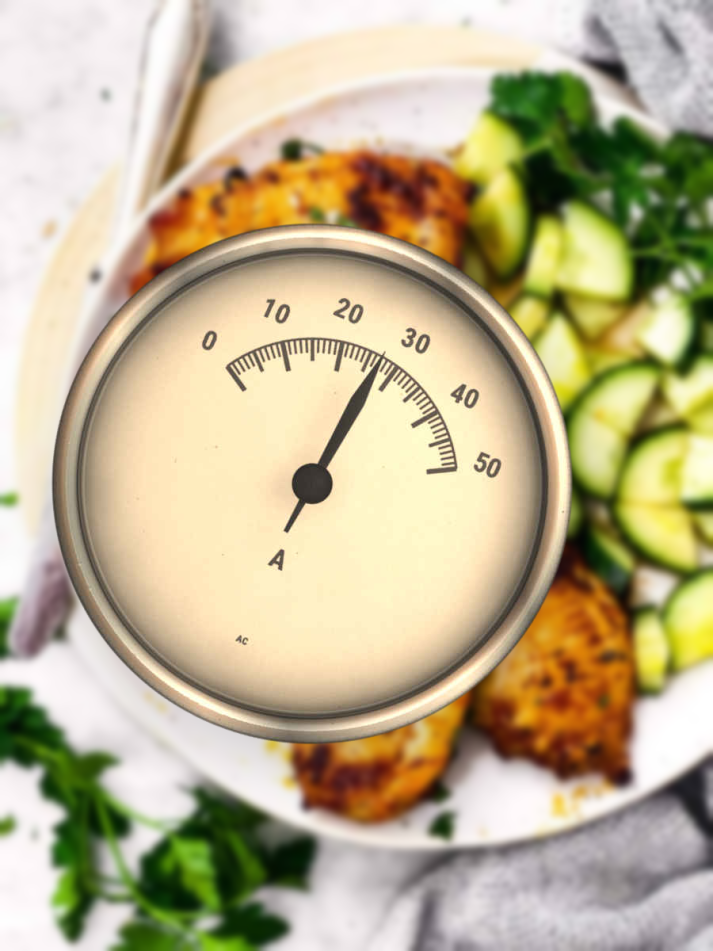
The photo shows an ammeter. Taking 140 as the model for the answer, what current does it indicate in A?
27
